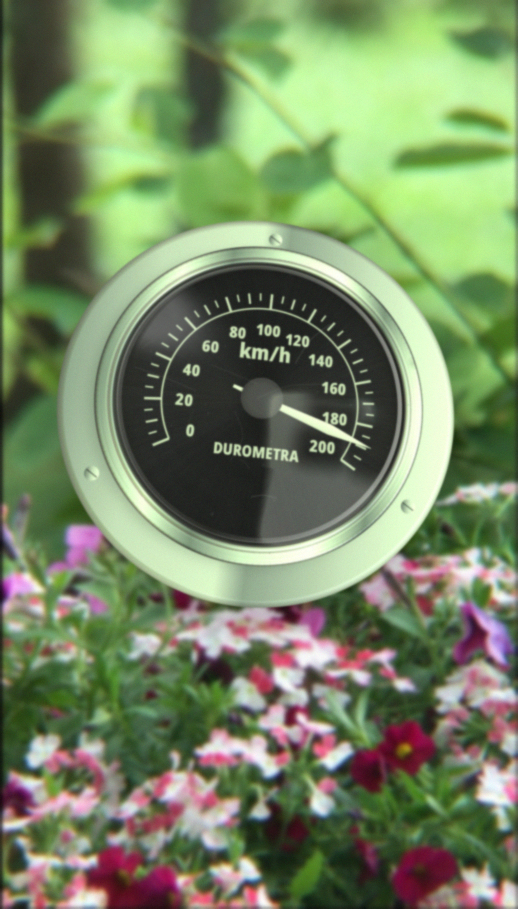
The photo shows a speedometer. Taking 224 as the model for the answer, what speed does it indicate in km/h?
190
